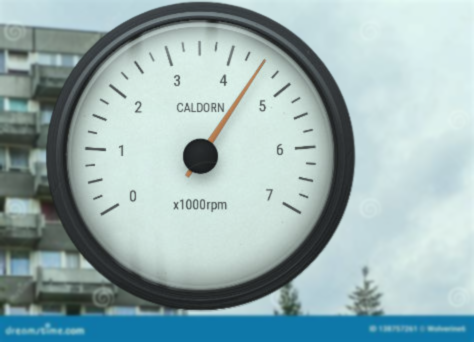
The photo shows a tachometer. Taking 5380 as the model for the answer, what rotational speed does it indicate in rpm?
4500
